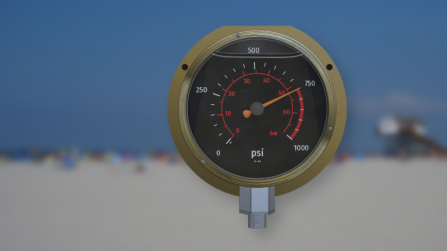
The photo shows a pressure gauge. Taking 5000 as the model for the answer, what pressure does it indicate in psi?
750
